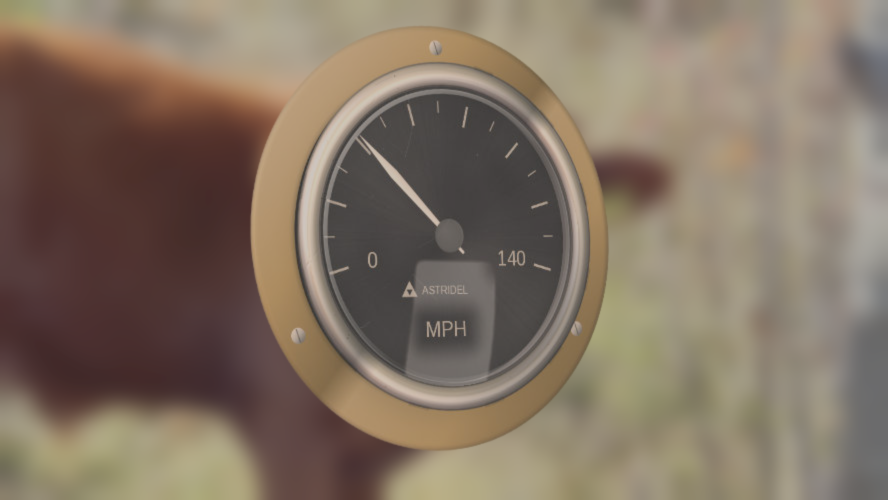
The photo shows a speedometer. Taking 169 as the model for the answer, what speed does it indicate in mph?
40
